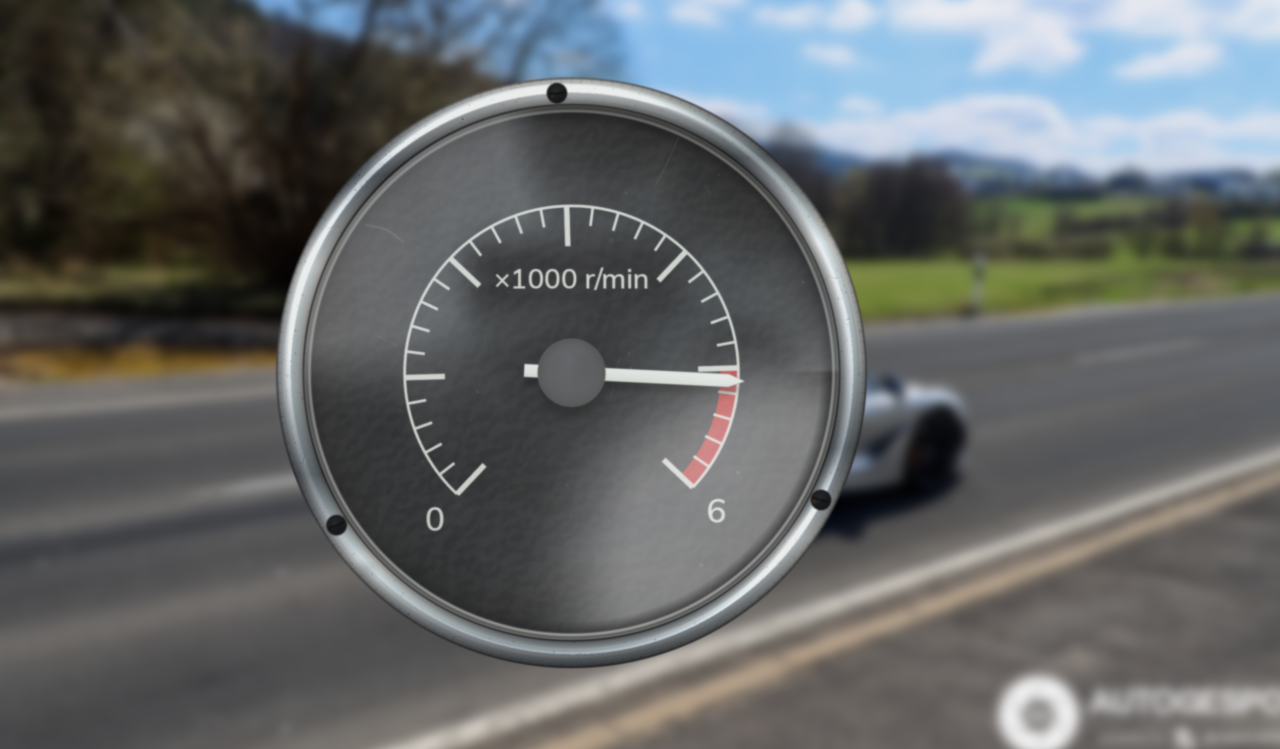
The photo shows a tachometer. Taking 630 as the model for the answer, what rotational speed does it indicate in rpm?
5100
